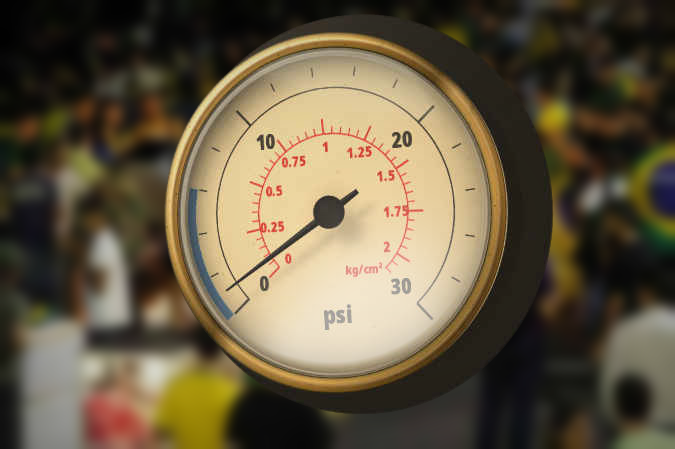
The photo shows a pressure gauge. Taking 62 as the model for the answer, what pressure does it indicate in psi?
1
